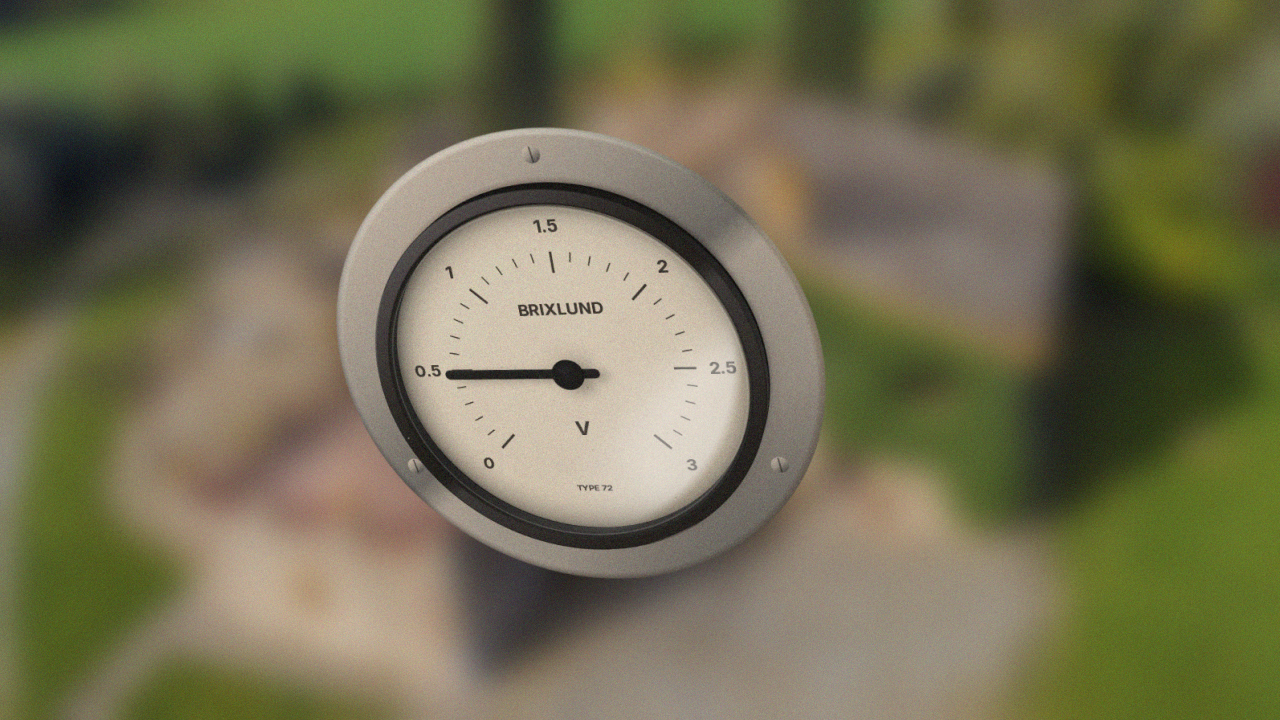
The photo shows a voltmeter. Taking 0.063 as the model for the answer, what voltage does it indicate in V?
0.5
